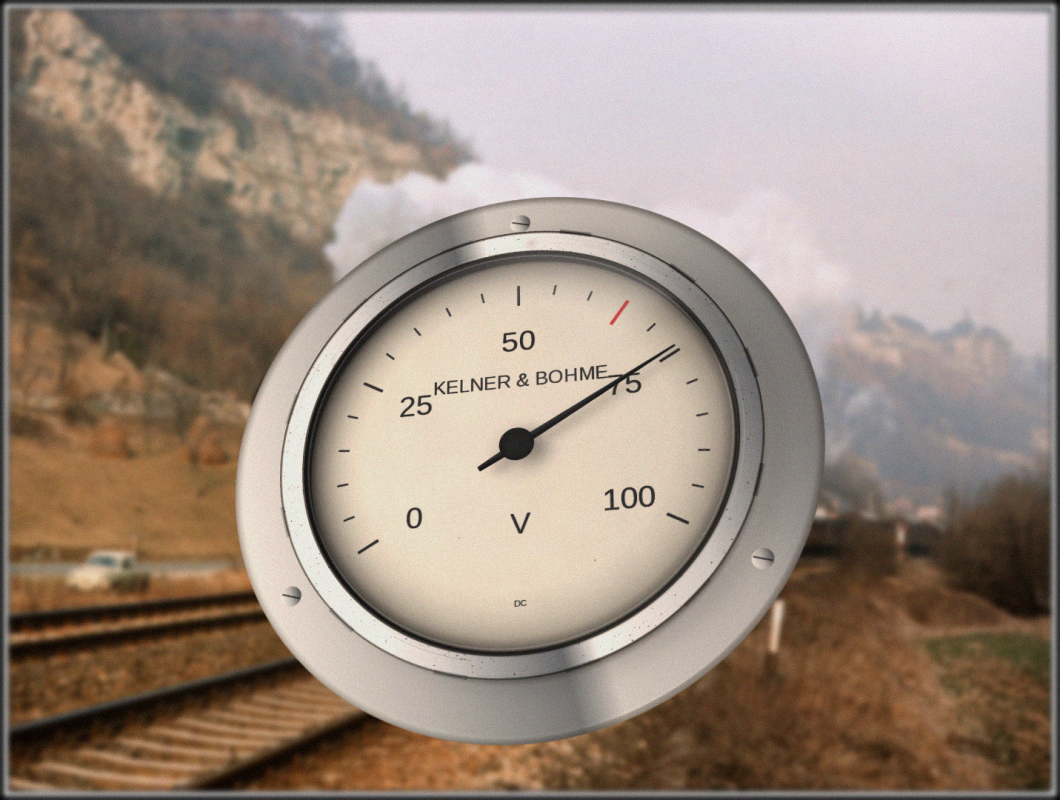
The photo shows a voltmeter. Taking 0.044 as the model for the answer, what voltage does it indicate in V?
75
